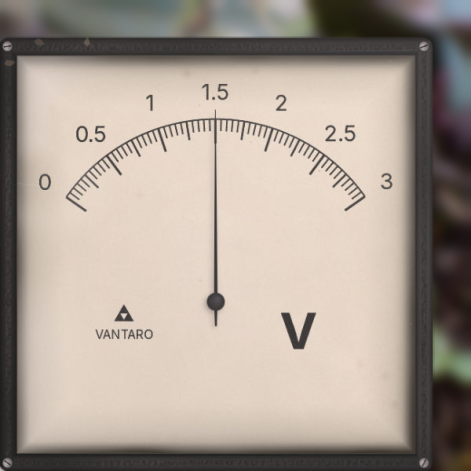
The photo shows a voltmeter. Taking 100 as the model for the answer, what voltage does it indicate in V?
1.5
